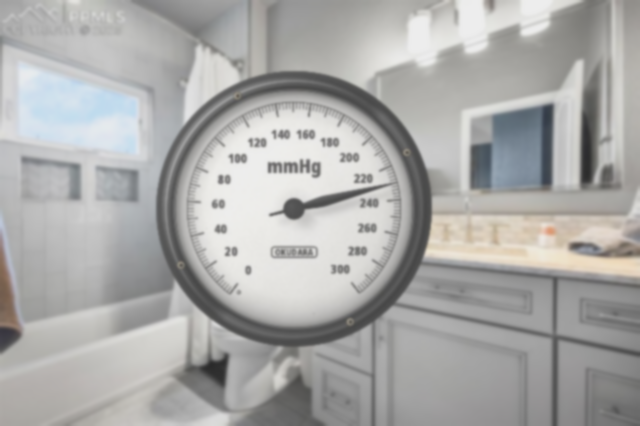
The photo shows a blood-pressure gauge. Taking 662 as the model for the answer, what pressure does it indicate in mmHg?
230
